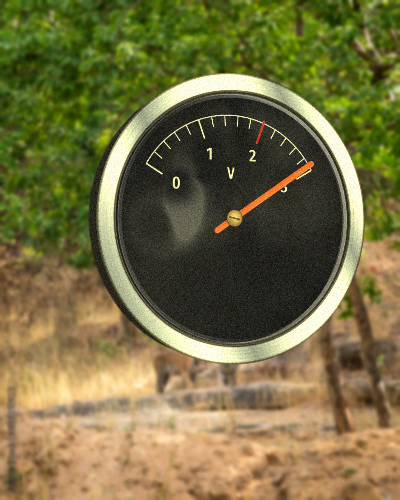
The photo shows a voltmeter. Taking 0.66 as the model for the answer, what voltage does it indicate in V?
2.9
